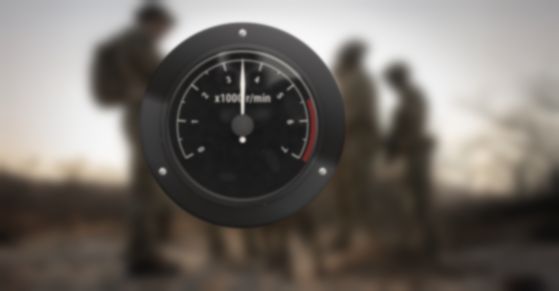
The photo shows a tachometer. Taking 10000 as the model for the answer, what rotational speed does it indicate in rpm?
3500
